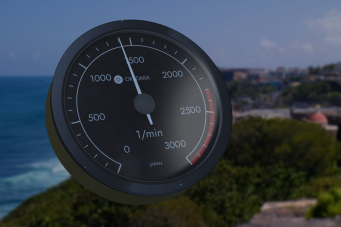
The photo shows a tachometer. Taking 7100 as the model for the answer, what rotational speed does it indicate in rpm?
1400
